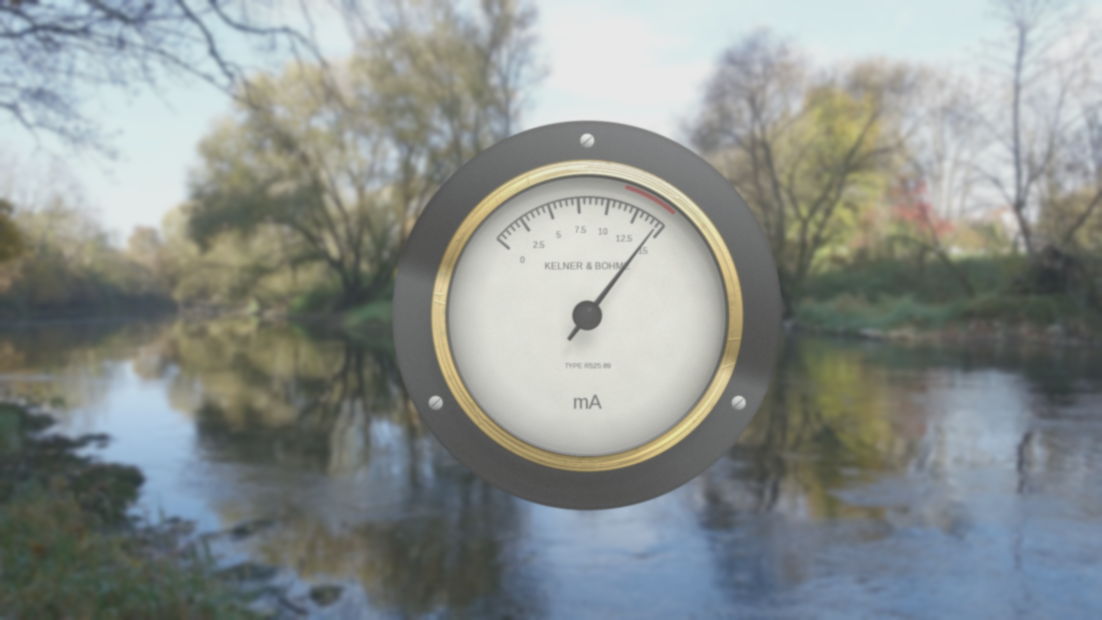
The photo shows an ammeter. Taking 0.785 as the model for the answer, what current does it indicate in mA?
14.5
